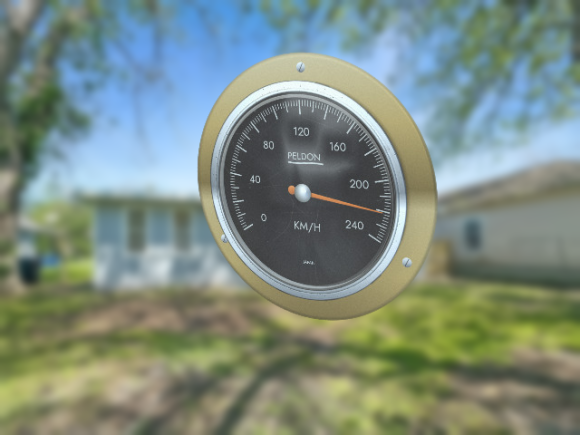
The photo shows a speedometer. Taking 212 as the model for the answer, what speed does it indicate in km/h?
220
